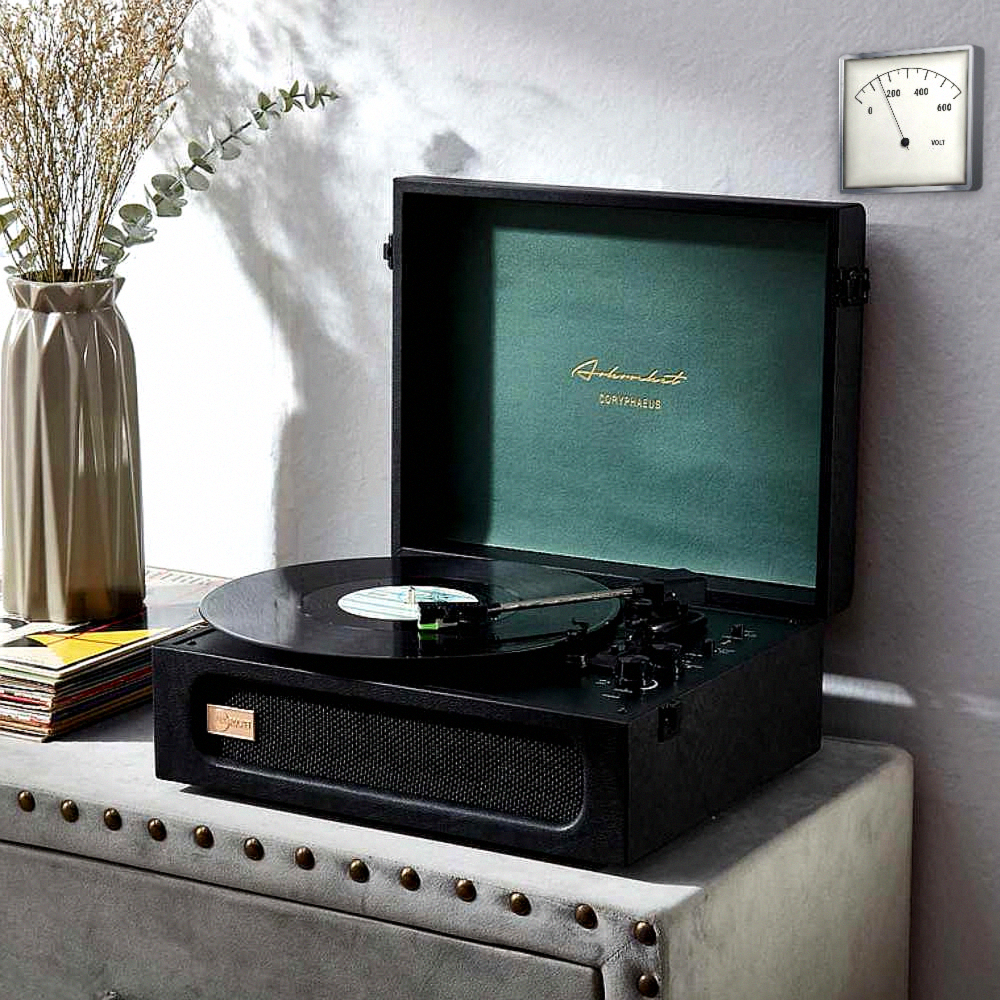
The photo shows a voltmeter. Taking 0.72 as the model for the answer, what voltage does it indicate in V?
150
